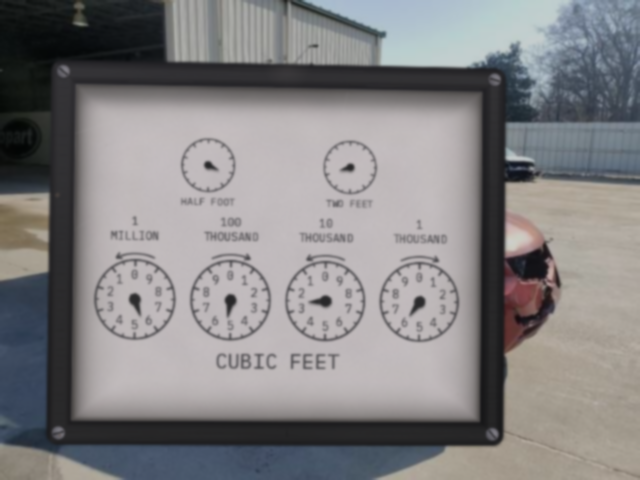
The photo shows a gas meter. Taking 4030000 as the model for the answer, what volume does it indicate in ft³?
552600
